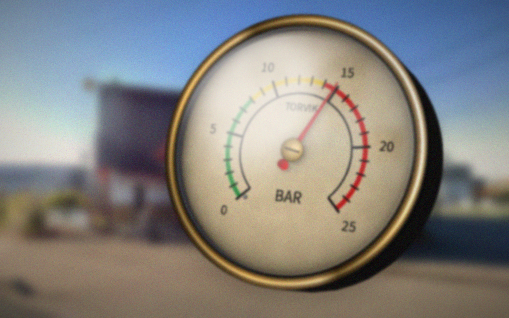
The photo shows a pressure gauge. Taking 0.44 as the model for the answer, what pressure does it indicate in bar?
15
